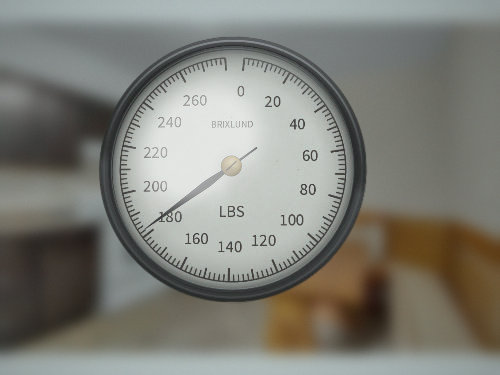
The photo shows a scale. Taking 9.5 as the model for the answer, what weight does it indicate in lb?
182
